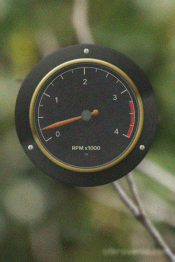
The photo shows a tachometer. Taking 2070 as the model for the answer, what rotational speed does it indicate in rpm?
250
